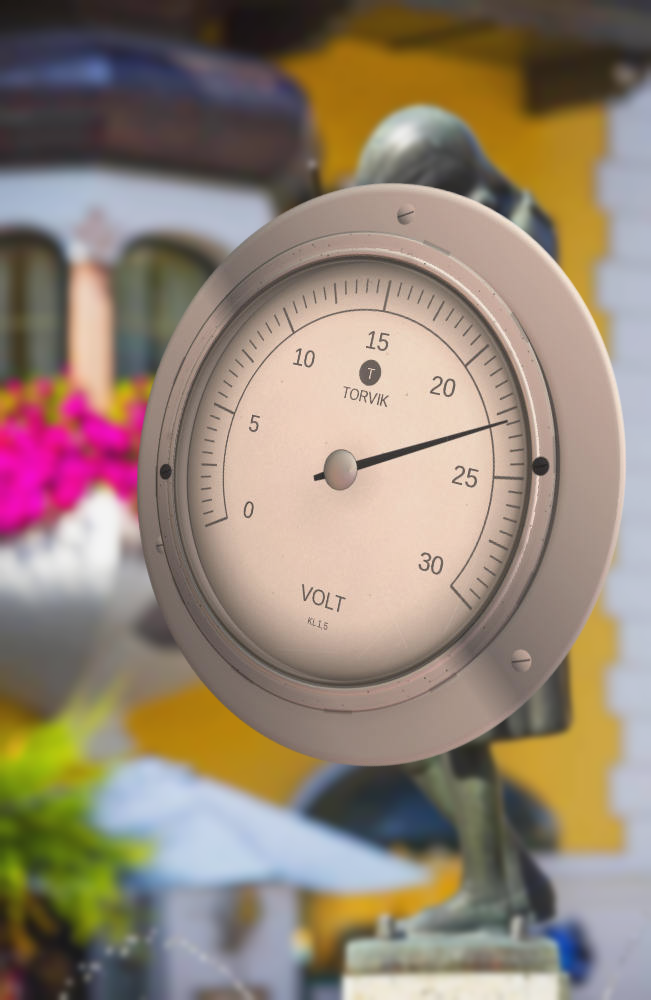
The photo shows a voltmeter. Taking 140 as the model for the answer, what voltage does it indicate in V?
23
